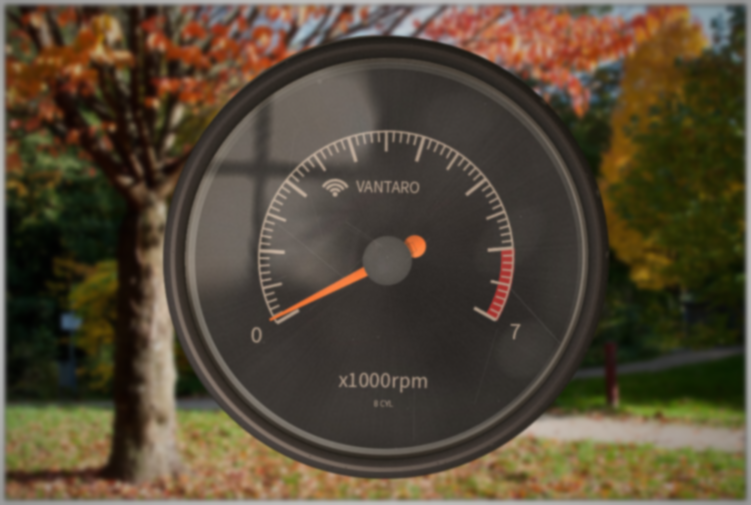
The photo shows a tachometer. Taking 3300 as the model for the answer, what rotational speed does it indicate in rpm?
100
